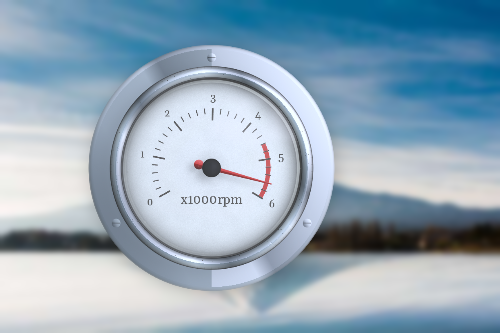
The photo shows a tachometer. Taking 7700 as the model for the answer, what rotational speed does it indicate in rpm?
5600
